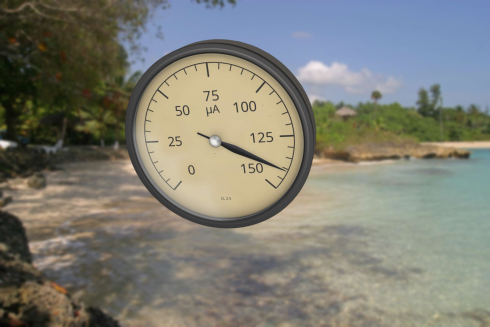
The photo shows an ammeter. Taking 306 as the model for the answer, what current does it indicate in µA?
140
